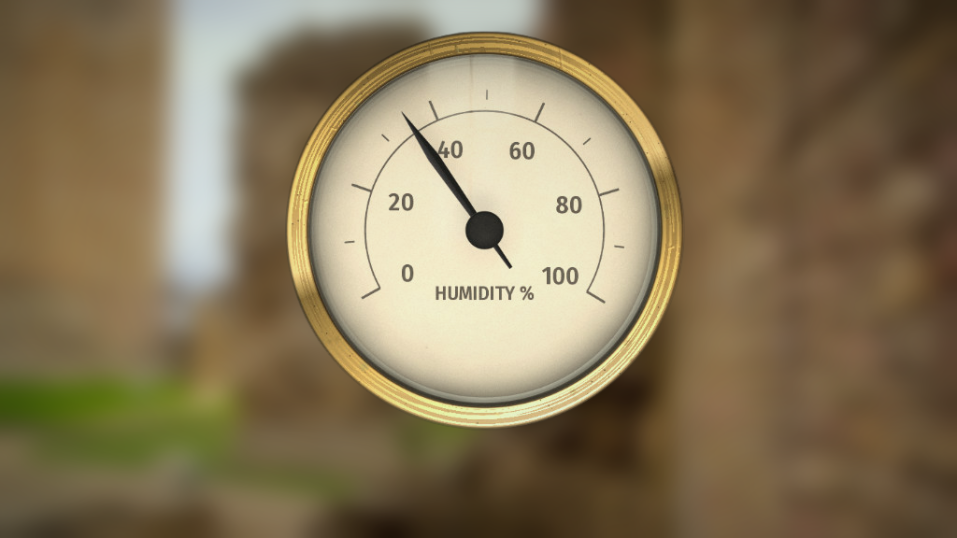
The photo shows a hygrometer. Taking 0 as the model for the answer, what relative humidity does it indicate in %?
35
